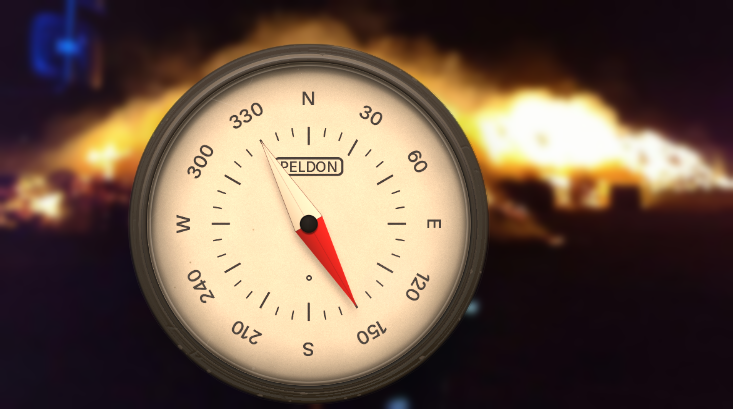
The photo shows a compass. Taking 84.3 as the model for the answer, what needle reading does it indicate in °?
150
